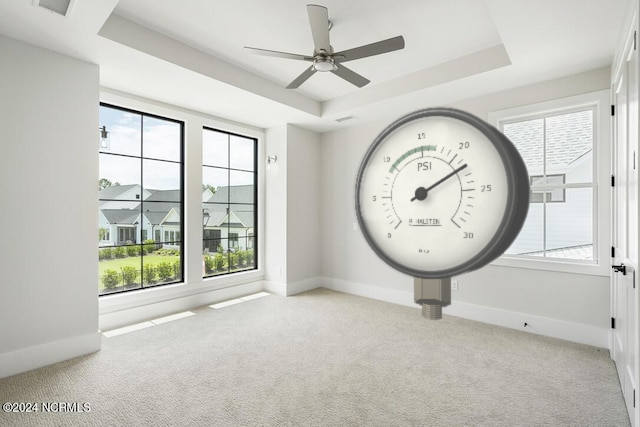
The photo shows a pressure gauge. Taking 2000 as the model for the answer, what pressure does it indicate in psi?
22
